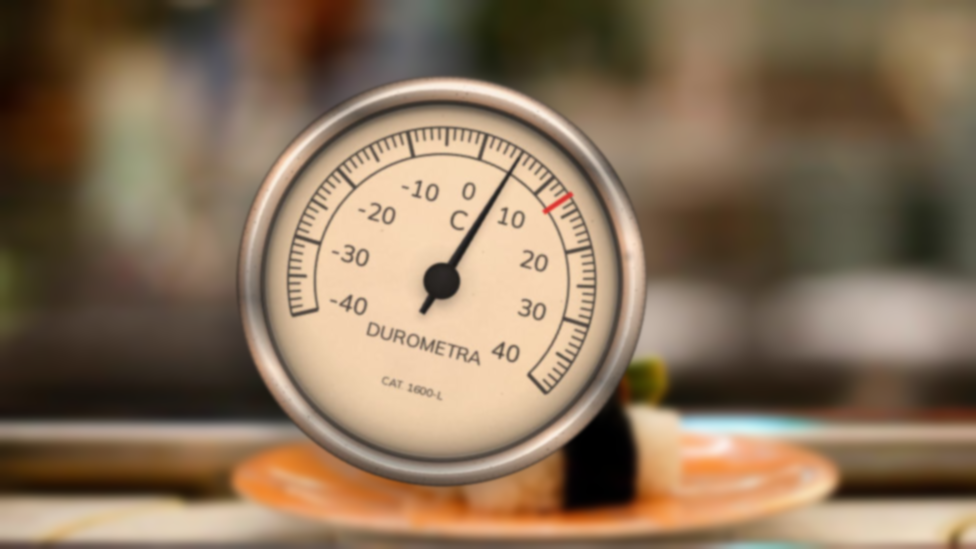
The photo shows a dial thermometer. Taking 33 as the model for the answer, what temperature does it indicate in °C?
5
